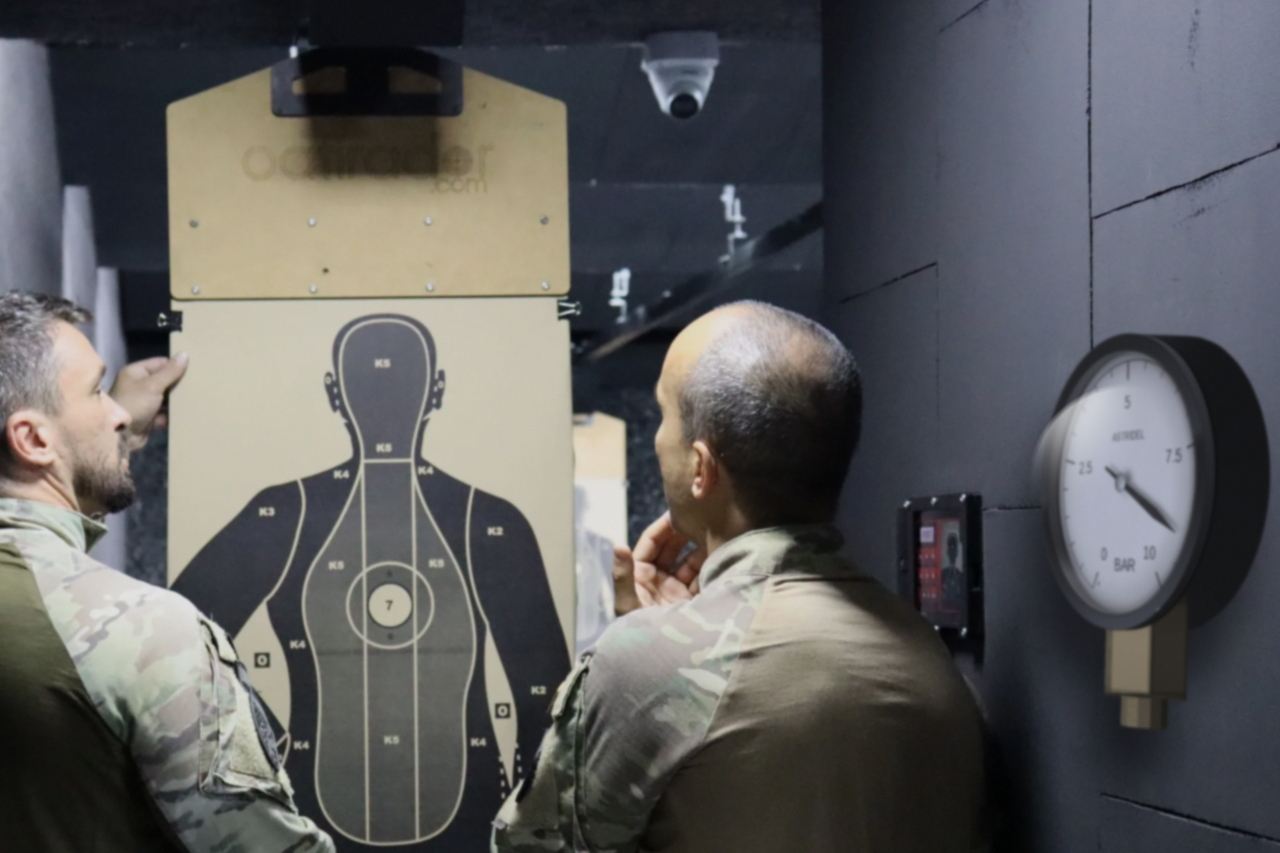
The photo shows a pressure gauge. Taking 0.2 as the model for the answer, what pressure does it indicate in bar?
9
